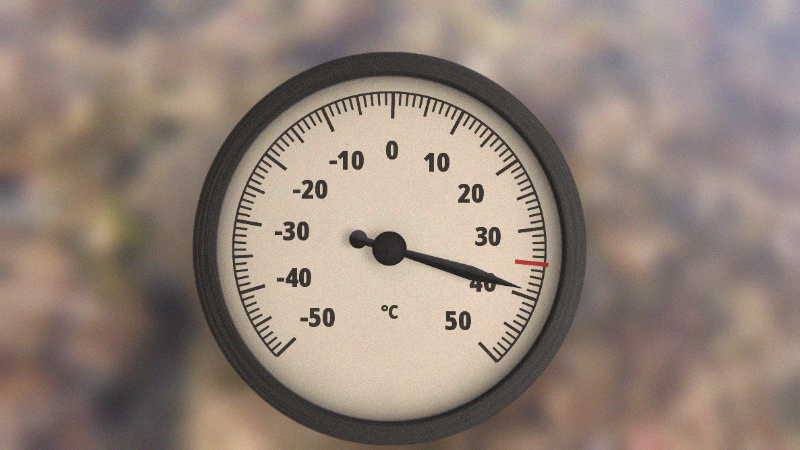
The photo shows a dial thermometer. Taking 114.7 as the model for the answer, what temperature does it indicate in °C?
39
